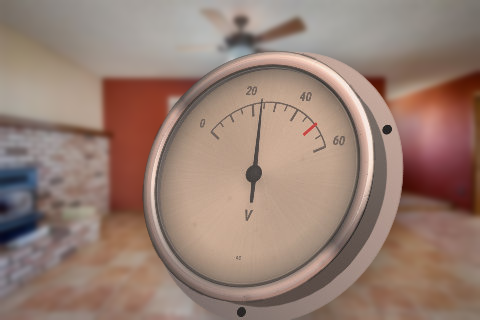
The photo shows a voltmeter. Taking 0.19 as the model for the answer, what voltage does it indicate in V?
25
